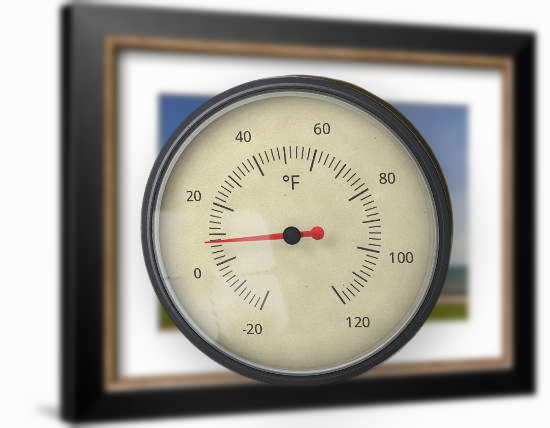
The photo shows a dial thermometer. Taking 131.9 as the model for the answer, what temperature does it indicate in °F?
8
